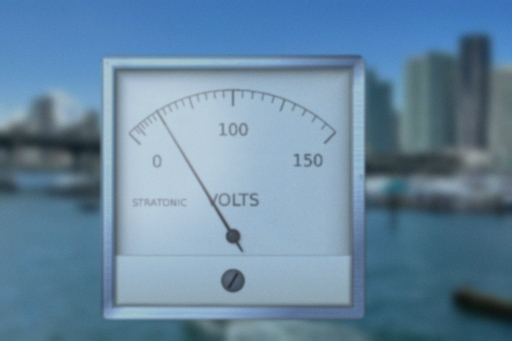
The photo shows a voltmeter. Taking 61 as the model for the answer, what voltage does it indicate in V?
50
